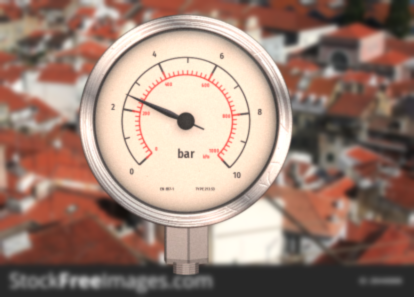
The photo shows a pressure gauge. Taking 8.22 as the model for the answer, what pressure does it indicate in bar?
2.5
